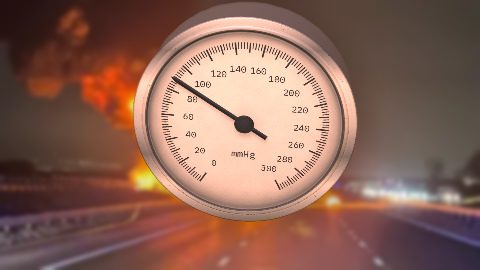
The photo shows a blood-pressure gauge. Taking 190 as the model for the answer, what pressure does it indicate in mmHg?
90
